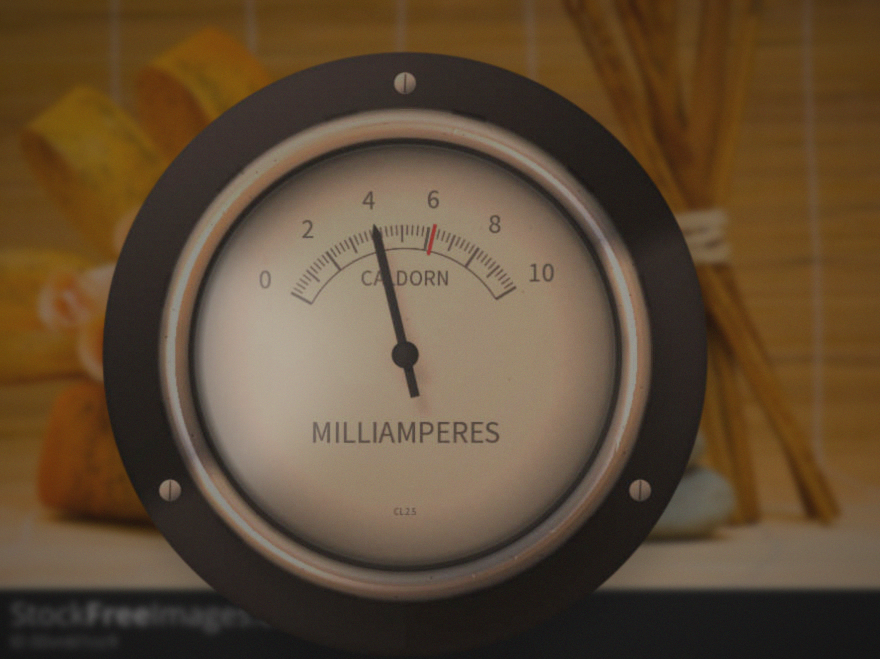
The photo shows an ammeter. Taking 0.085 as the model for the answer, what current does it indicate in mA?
4
